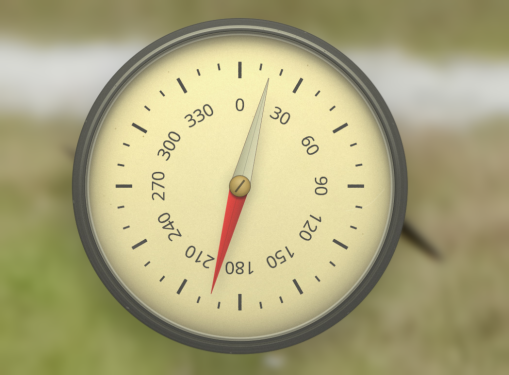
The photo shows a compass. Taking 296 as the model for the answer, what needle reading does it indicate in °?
195
